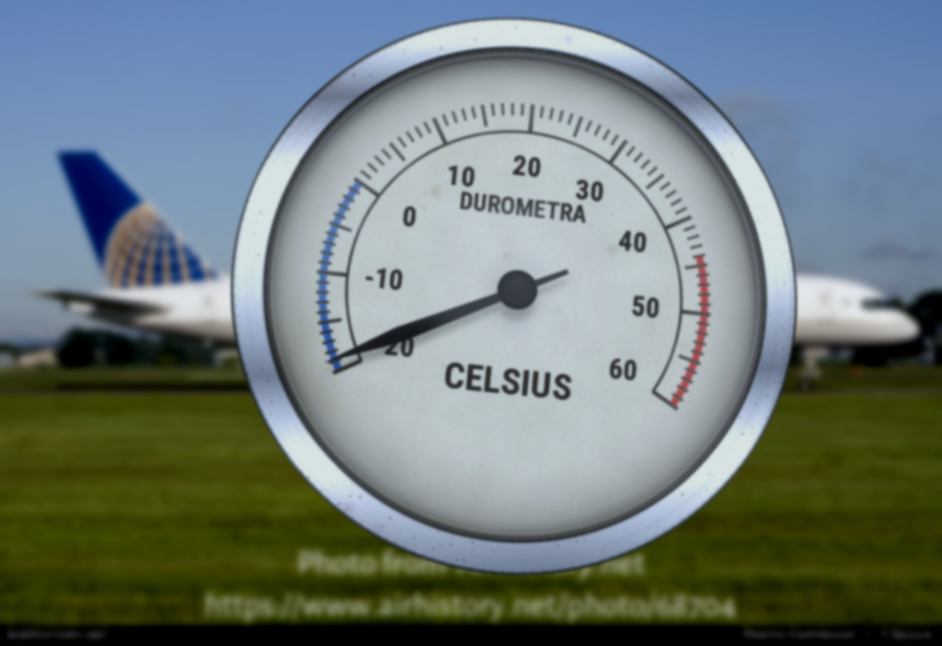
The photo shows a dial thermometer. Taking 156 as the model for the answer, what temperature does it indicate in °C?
-19
